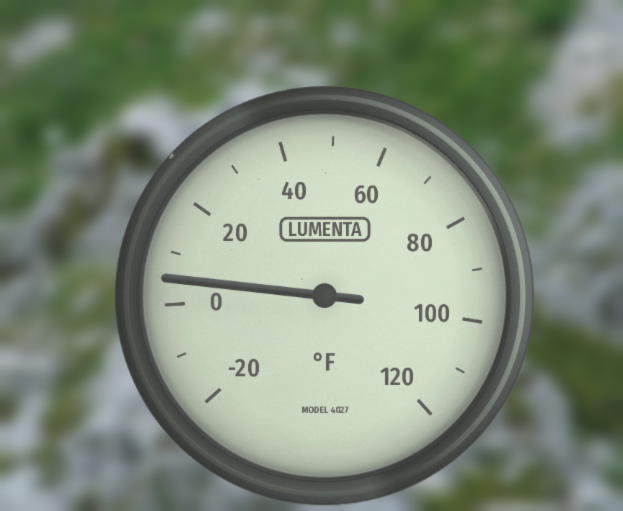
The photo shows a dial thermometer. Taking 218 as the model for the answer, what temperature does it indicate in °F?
5
